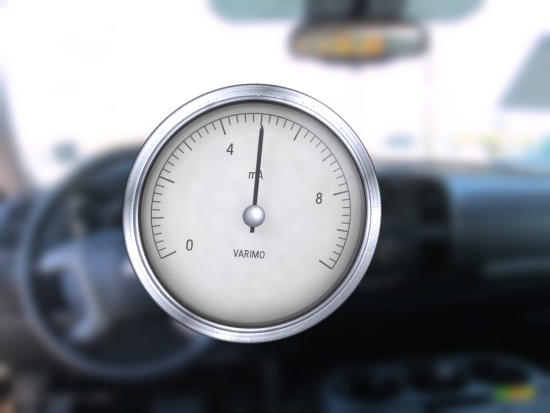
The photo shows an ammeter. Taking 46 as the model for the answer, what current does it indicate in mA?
5
